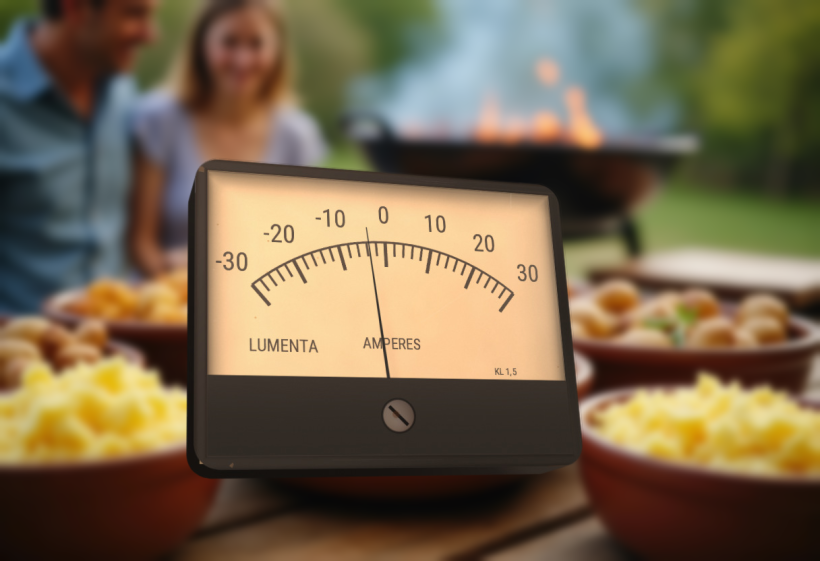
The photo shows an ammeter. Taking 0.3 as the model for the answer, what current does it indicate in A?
-4
